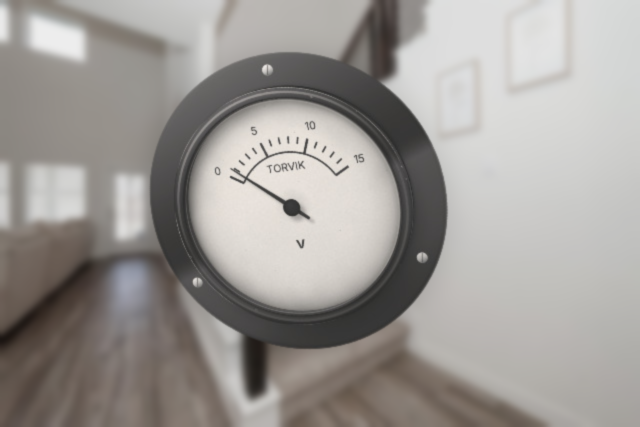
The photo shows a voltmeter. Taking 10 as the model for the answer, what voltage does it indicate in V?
1
